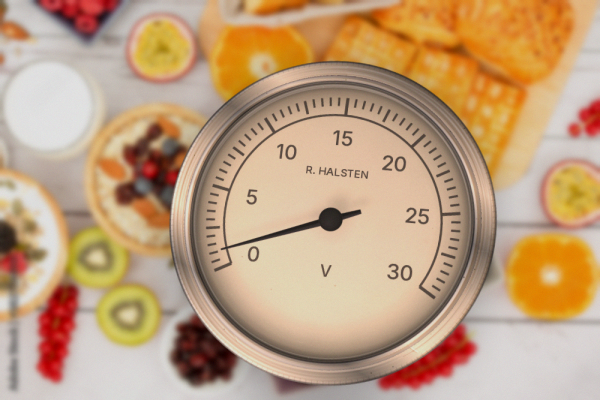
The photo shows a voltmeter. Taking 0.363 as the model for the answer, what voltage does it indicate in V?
1
